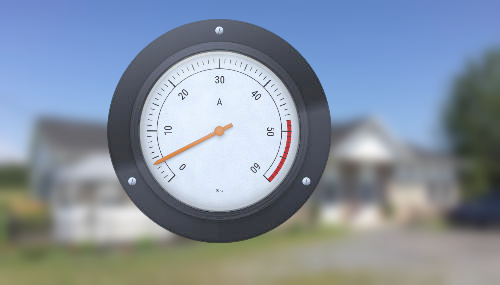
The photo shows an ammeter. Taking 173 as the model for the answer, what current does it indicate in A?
4
